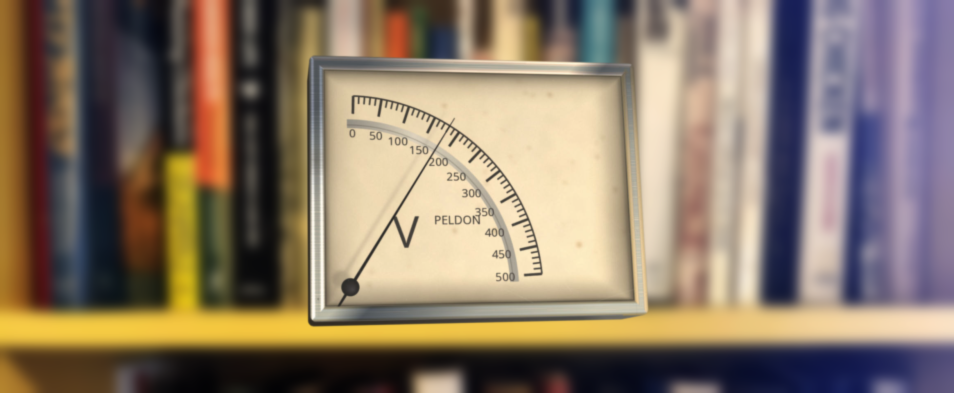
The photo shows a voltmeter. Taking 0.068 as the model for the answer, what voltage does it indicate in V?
180
